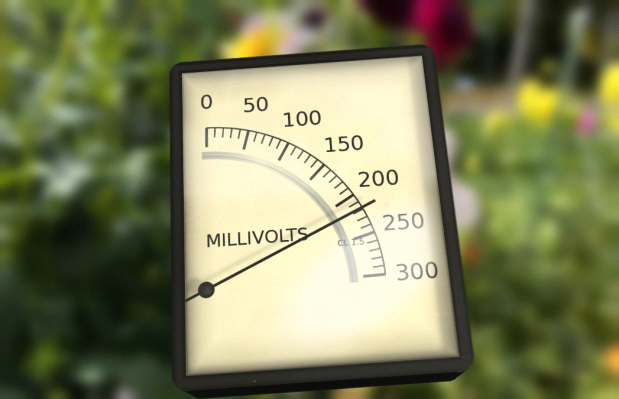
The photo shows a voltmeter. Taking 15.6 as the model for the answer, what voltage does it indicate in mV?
220
